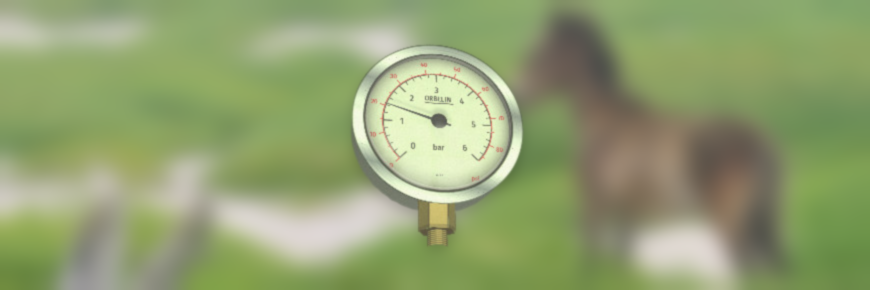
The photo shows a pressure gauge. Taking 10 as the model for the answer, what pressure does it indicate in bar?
1.4
